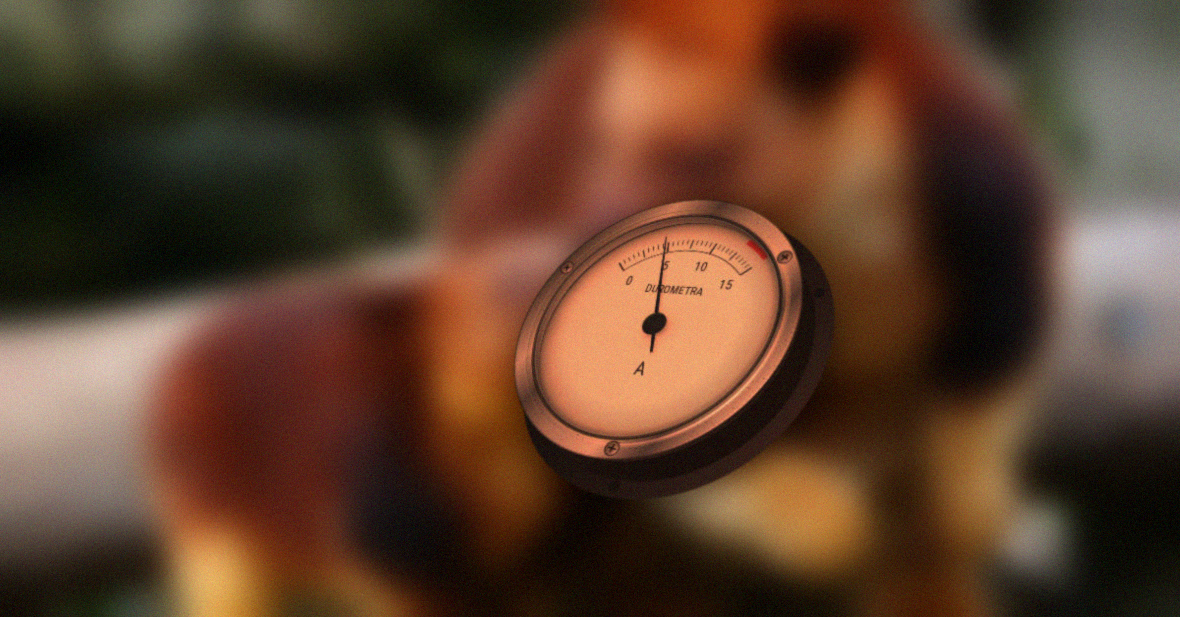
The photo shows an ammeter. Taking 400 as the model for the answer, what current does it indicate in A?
5
